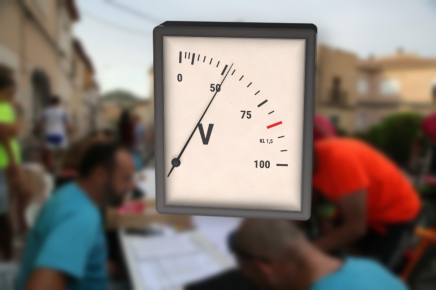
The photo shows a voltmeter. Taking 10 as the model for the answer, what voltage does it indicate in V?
52.5
